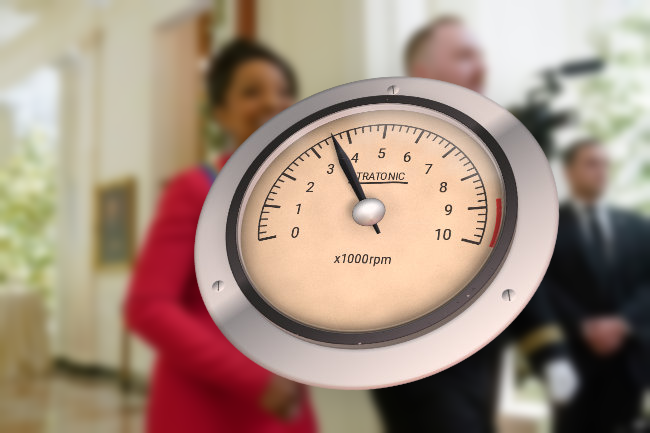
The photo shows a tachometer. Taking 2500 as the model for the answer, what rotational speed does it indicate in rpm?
3600
